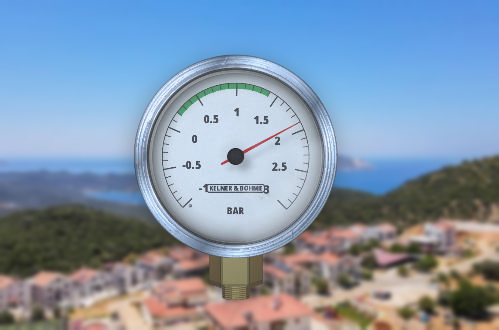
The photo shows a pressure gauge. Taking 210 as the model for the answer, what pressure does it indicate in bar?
1.9
